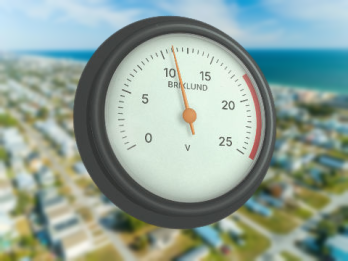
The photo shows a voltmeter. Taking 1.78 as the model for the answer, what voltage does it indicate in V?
11
